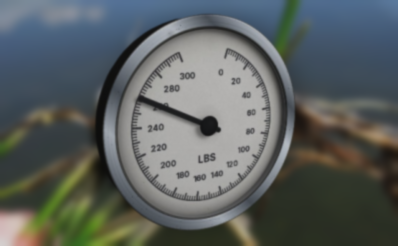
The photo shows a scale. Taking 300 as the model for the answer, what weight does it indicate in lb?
260
